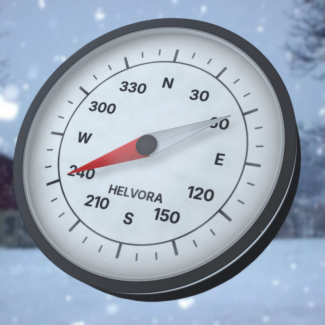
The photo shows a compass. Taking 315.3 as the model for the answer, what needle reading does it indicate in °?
240
